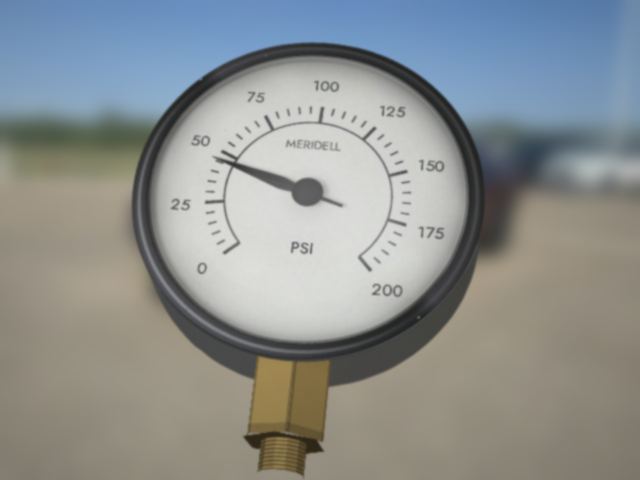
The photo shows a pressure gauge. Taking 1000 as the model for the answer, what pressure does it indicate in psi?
45
